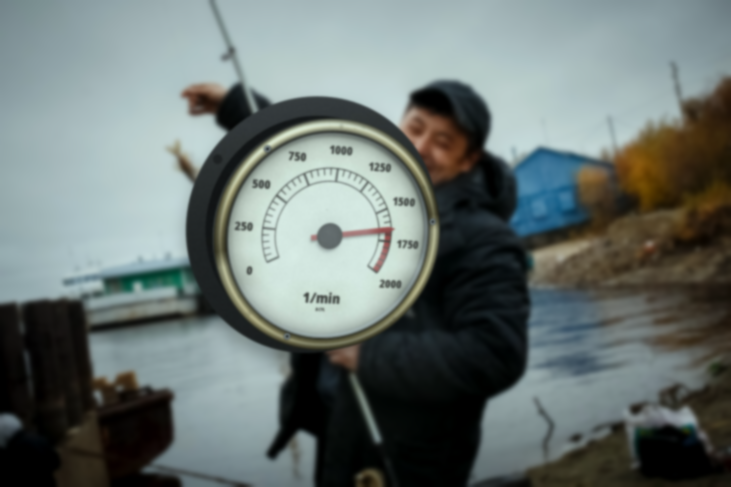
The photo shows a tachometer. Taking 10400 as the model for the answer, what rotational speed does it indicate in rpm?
1650
